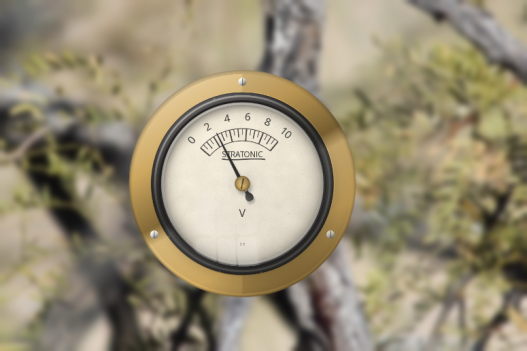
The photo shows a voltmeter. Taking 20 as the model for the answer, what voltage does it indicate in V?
2.5
